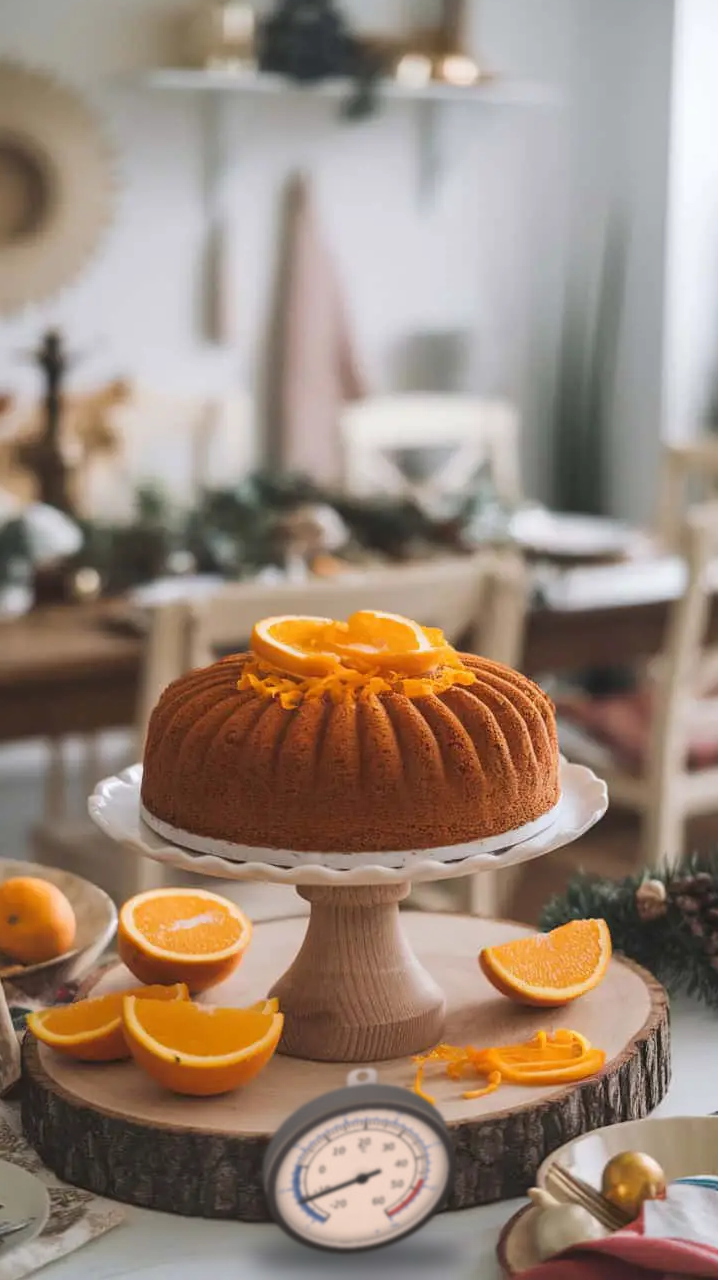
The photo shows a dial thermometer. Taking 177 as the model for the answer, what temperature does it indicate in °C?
-10
